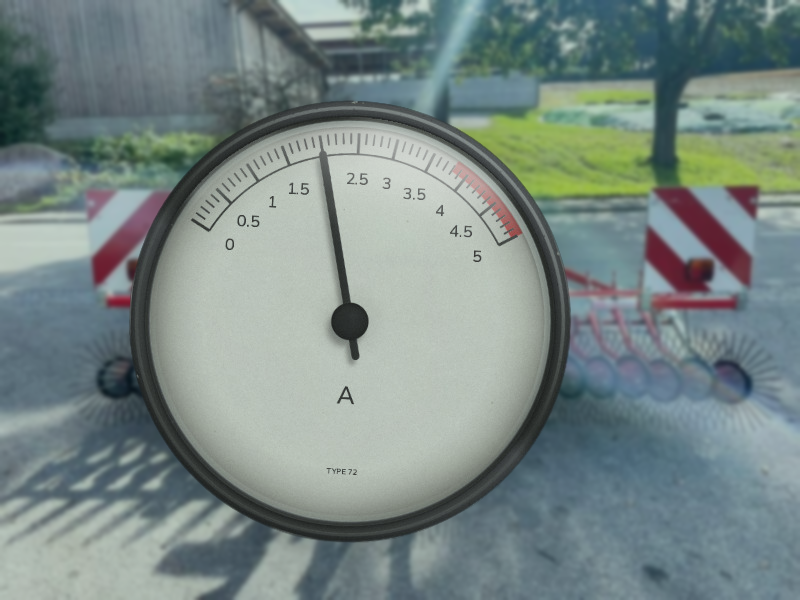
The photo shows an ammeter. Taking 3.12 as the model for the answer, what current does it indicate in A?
2
